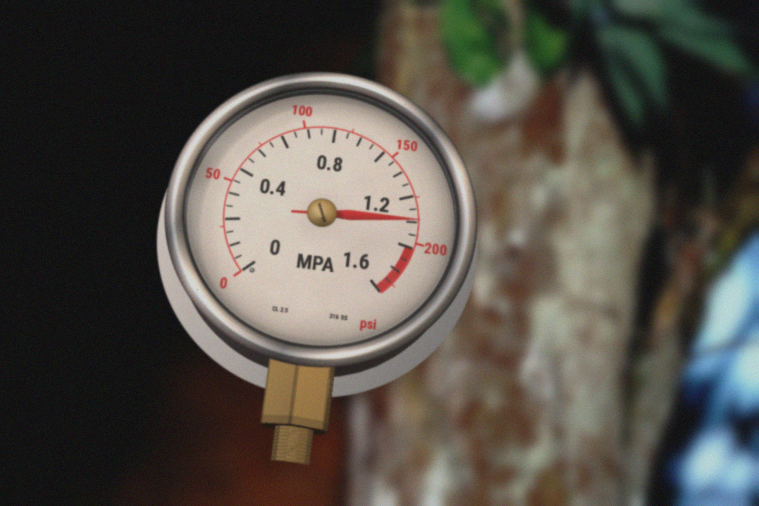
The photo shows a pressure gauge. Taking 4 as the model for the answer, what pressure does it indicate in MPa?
1.3
